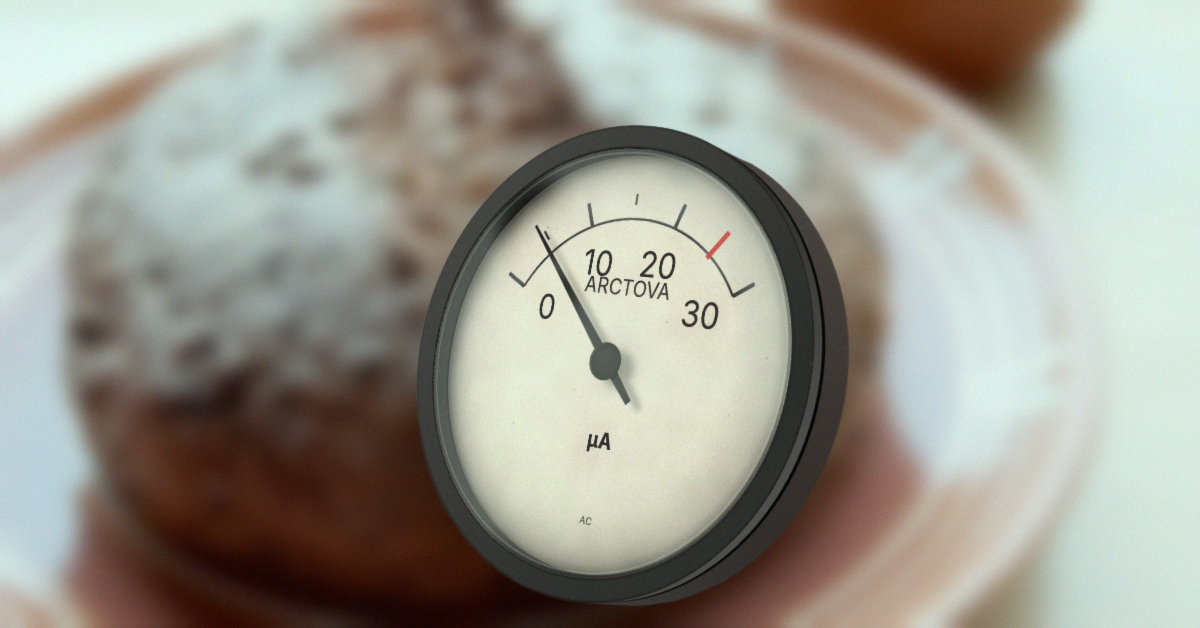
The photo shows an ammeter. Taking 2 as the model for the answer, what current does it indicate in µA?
5
